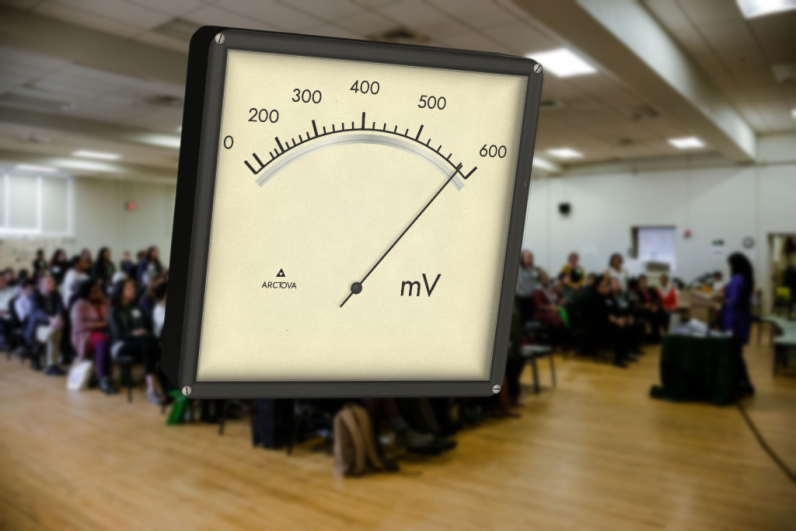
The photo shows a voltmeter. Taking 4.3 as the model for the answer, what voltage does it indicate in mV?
580
